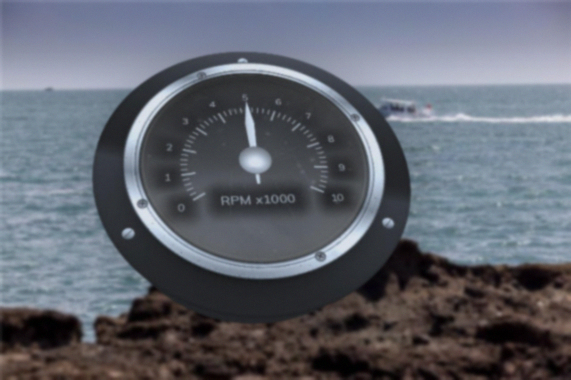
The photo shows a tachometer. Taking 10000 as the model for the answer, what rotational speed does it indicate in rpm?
5000
